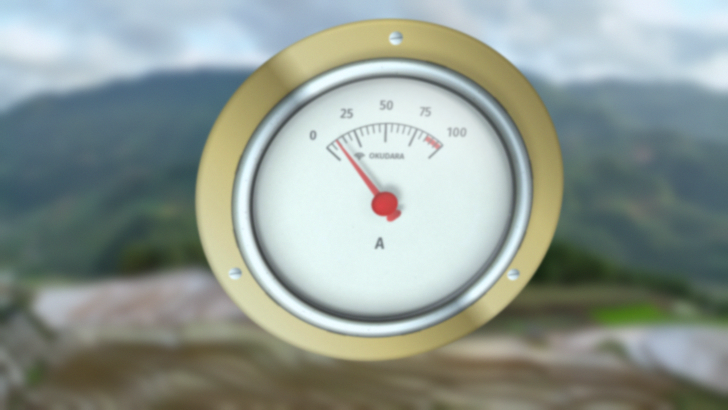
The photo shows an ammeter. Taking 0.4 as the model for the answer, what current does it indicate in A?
10
